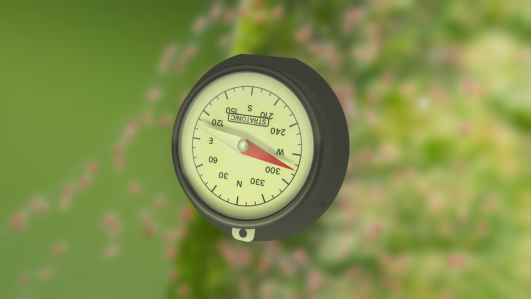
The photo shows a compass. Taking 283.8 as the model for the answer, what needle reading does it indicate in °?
285
